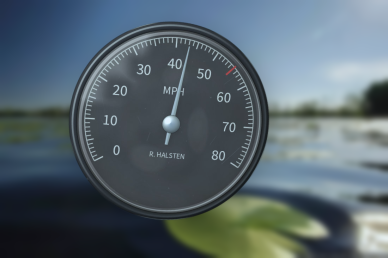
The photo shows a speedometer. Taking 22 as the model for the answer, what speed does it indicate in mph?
43
